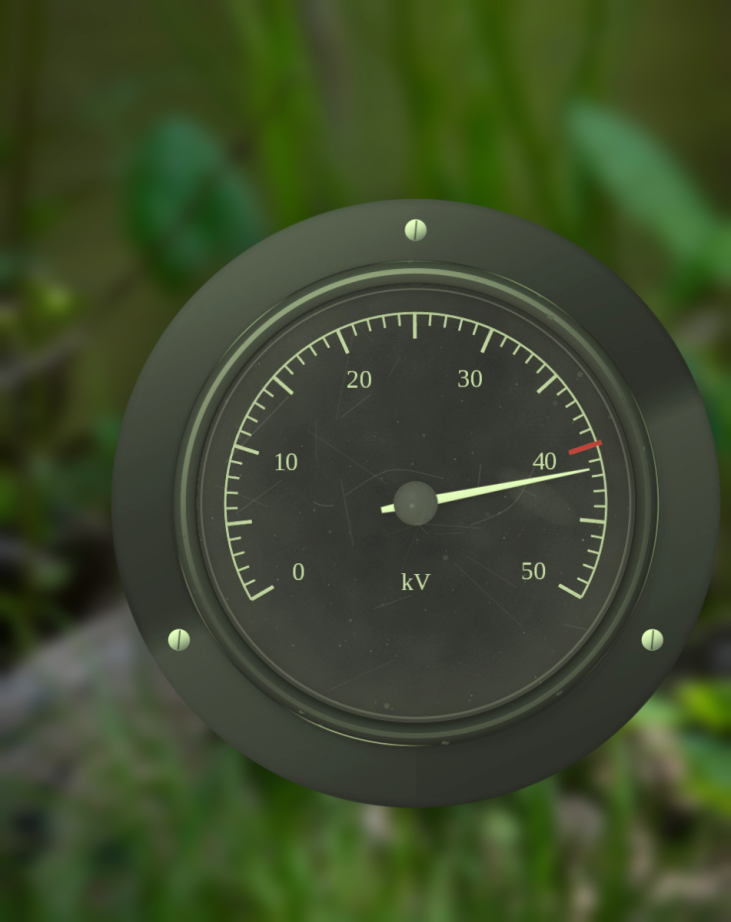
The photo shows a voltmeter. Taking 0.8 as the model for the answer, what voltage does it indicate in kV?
41.5
